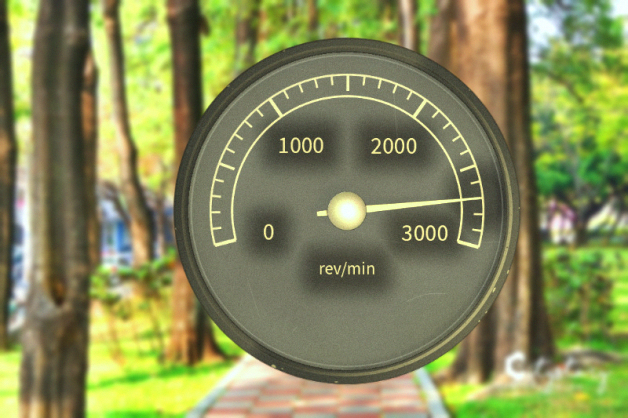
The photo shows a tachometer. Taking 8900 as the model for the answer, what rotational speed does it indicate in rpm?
2700
